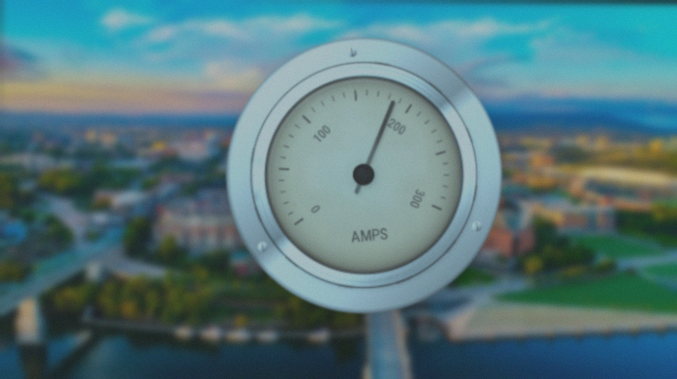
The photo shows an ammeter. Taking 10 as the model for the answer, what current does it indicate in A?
185
